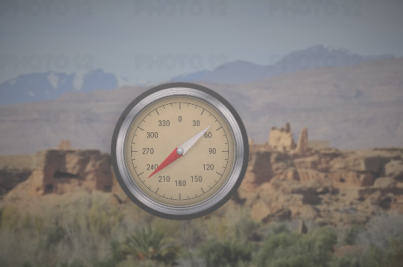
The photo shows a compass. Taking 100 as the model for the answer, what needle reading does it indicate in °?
230
